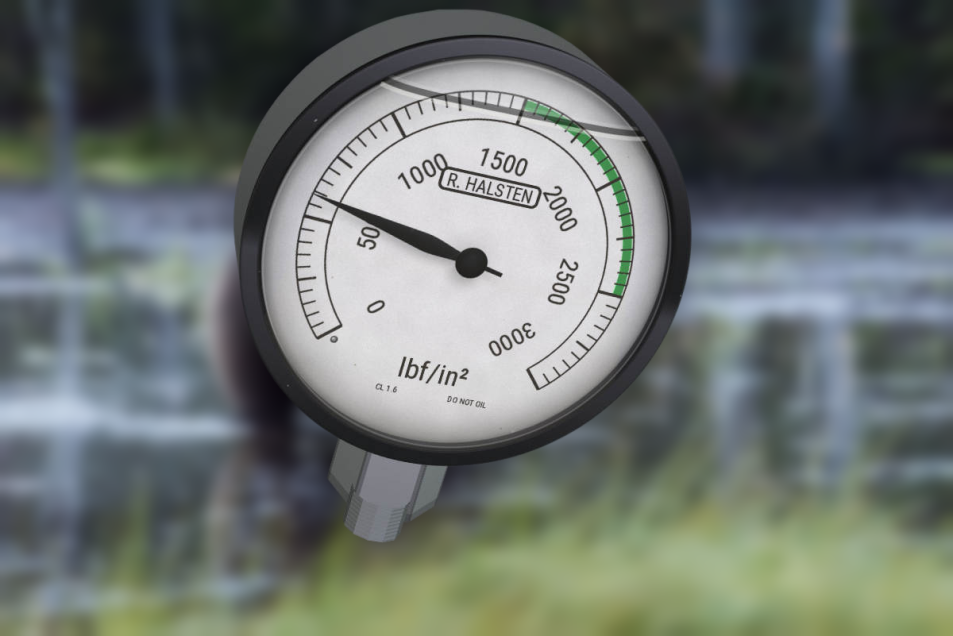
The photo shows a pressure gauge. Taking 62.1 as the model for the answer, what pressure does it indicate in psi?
600
